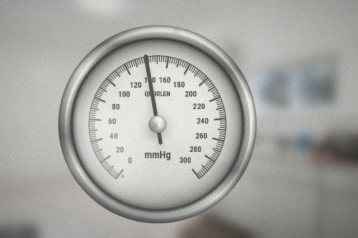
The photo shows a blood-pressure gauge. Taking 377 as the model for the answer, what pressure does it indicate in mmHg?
140
